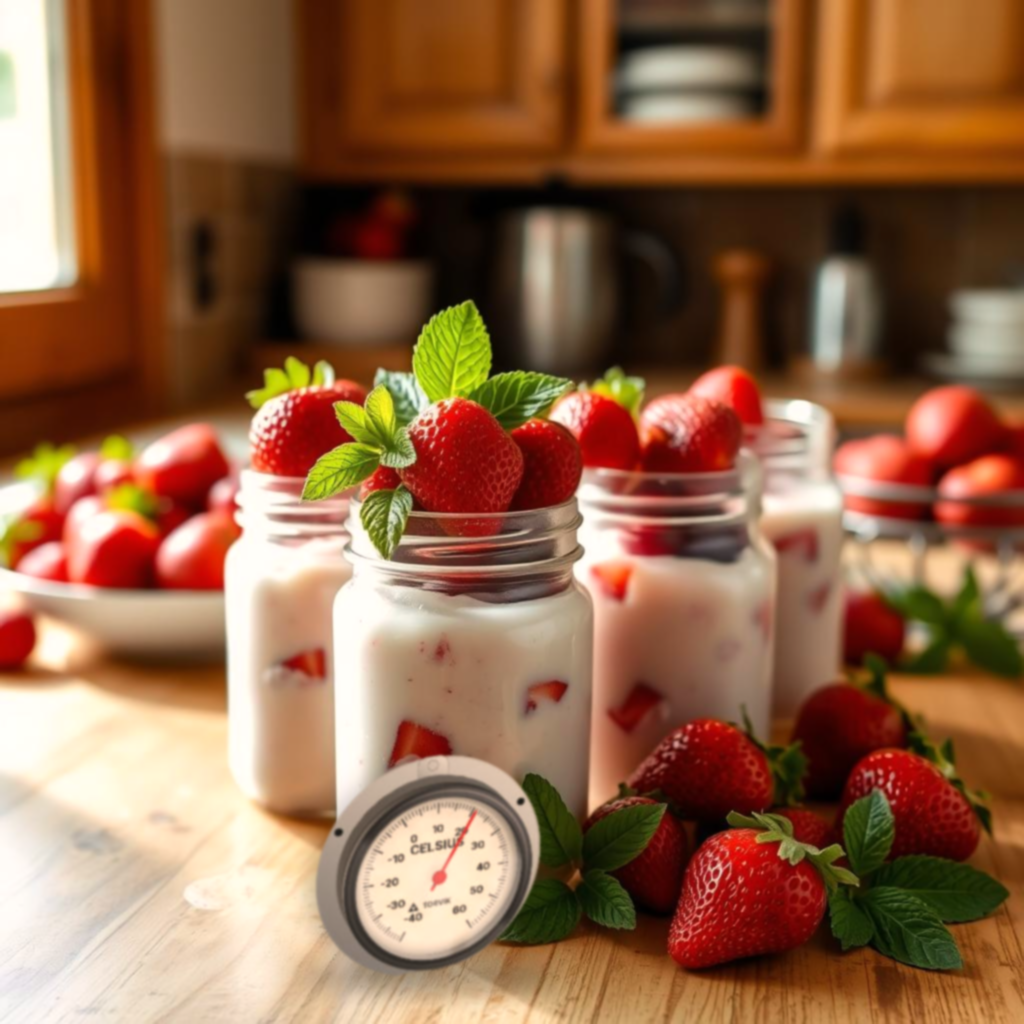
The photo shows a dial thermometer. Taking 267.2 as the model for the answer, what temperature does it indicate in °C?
20
